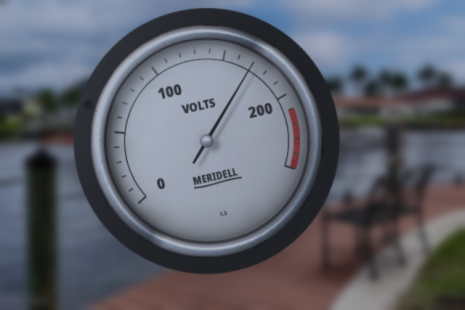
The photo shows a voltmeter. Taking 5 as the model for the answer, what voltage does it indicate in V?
170
